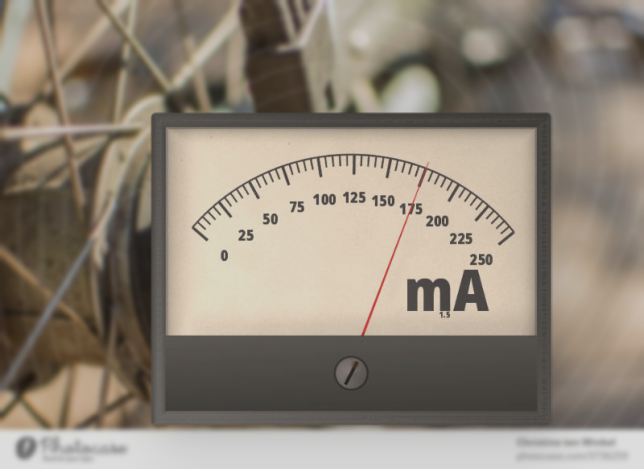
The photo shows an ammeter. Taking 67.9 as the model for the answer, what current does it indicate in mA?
175
